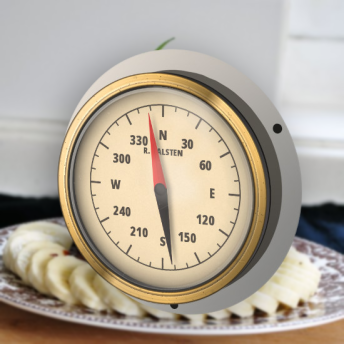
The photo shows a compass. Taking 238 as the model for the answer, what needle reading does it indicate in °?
350
